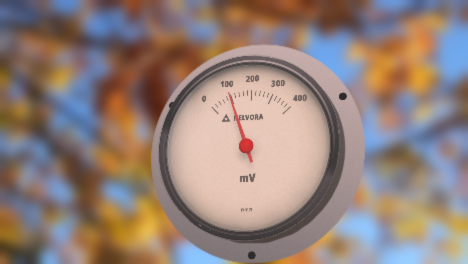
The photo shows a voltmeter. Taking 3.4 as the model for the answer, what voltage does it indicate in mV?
100
